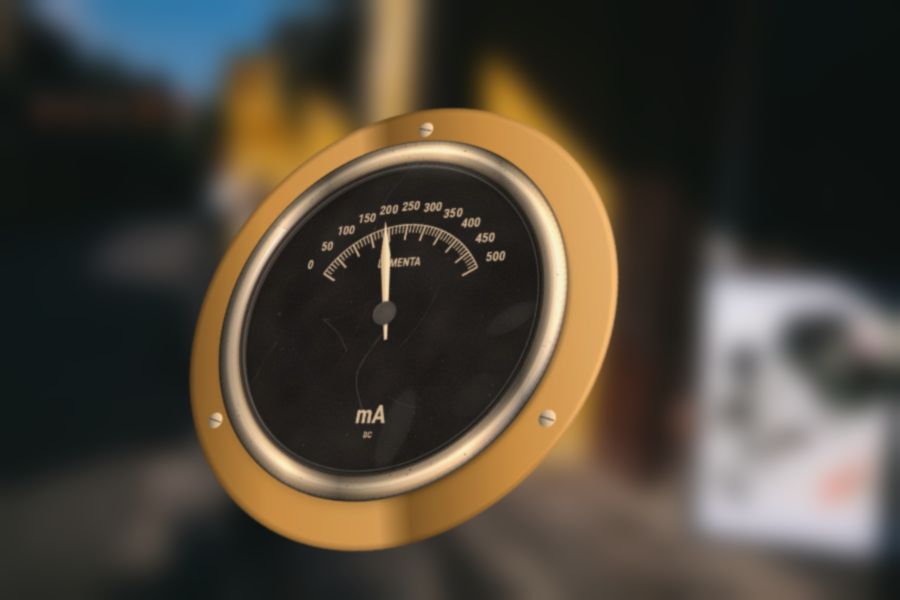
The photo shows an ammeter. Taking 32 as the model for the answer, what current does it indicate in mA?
200
